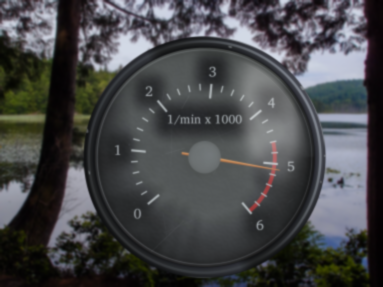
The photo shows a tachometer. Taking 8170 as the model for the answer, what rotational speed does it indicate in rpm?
5100
